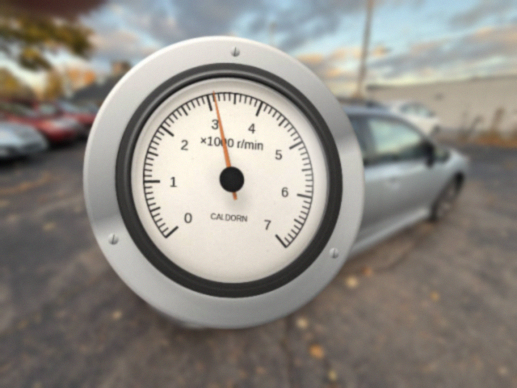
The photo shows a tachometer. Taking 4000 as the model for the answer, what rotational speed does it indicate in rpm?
3100
